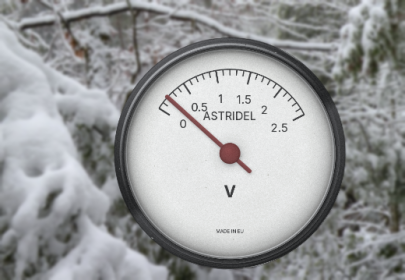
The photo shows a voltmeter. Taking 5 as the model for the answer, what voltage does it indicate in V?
0.2
